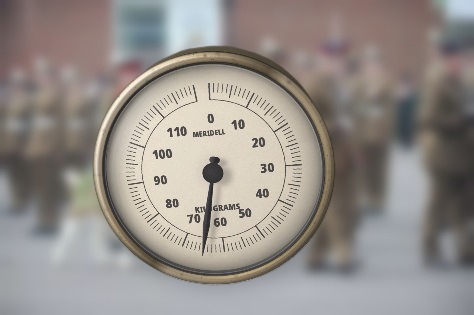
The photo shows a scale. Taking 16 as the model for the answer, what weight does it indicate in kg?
65
